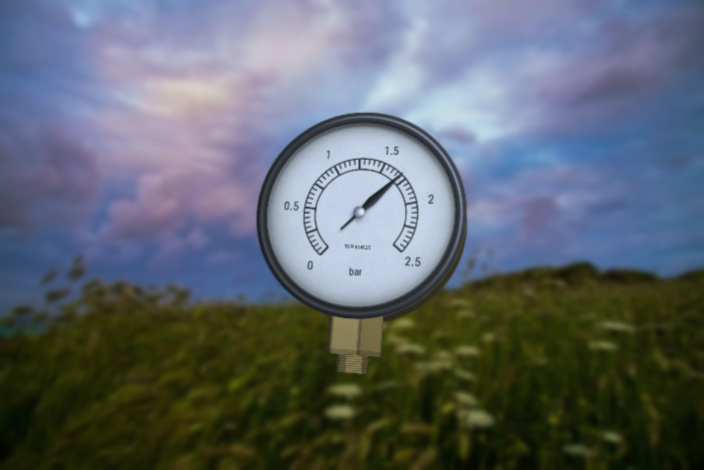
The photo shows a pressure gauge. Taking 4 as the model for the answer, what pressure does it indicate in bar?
1.7
